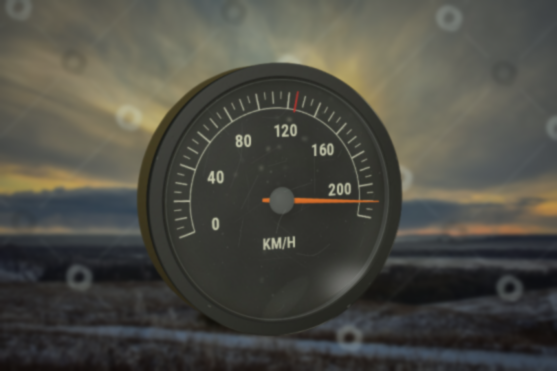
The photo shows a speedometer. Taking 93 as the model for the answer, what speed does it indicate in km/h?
210
